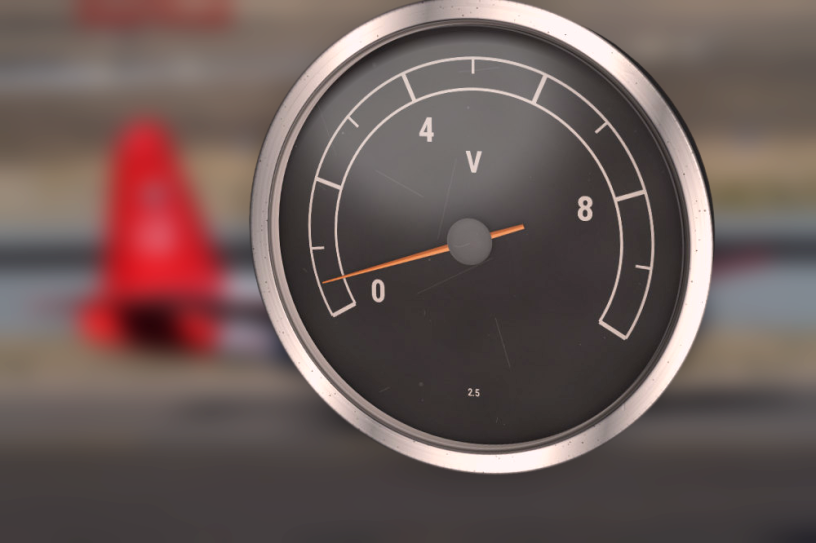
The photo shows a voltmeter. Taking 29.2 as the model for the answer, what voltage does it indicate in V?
0.5
